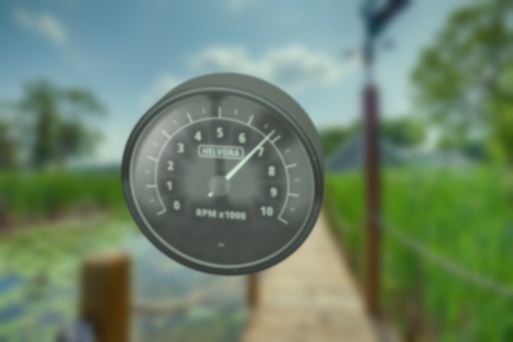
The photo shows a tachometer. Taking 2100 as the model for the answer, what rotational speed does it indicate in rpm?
6750
